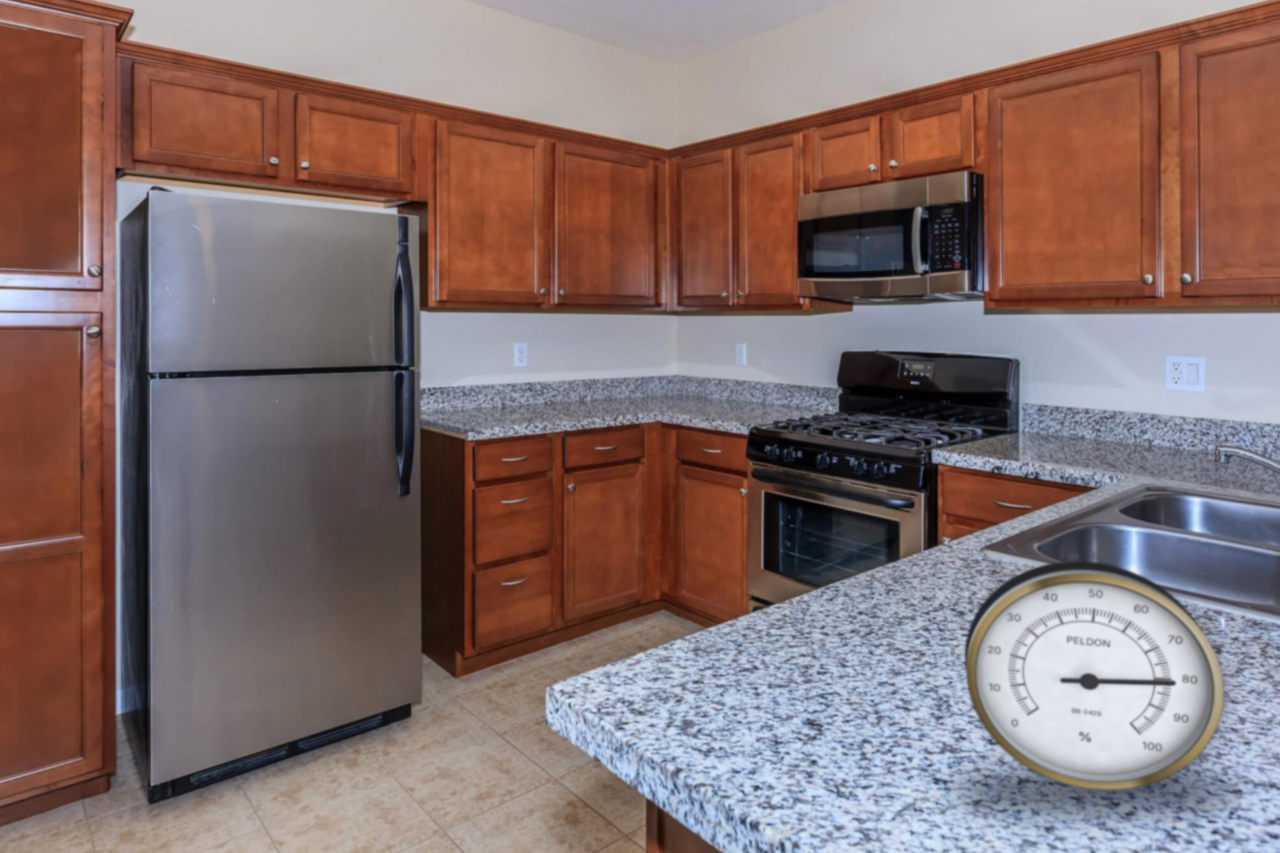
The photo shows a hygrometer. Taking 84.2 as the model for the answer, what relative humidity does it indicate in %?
80
